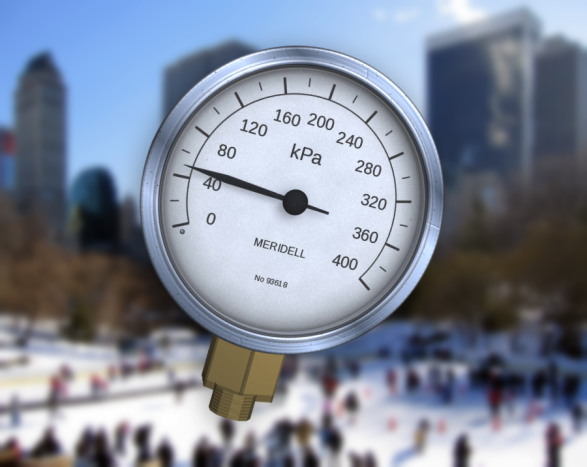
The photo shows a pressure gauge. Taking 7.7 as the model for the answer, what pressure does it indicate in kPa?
50
